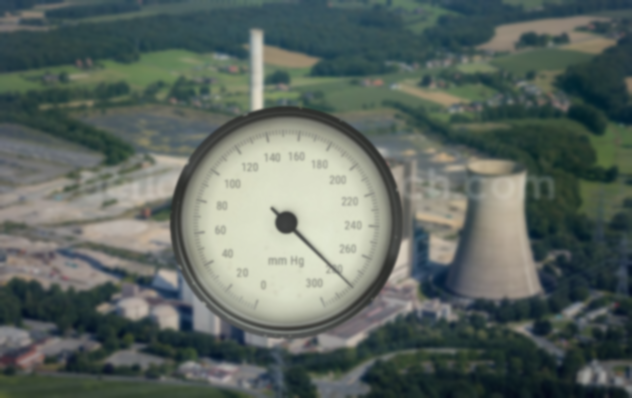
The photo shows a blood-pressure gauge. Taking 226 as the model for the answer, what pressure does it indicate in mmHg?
280
